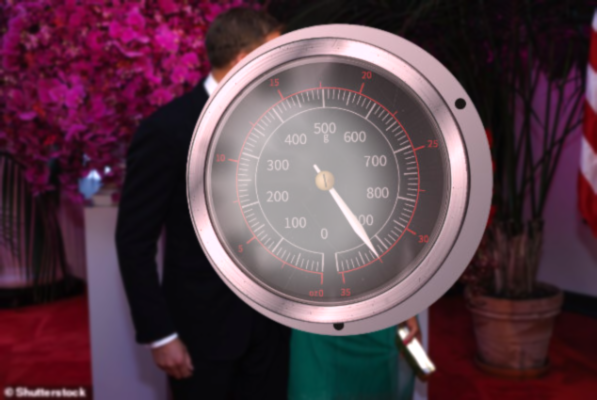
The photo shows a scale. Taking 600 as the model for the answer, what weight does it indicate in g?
920
